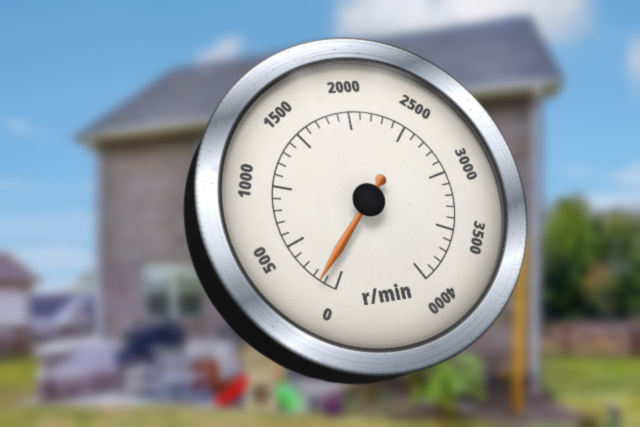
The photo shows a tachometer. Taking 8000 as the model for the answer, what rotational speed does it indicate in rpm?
150
